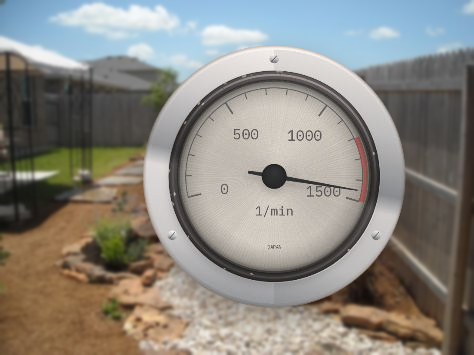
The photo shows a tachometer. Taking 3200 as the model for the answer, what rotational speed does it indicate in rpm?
1450
